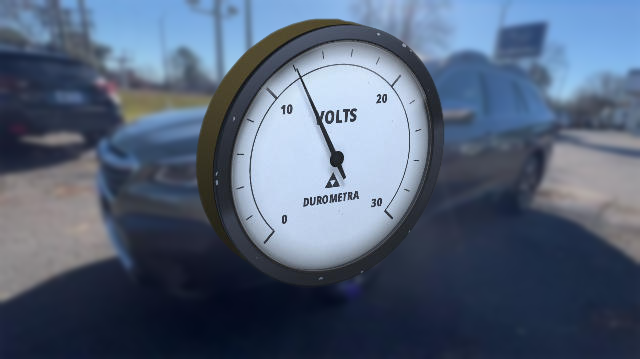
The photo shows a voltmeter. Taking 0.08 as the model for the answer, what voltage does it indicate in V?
12
